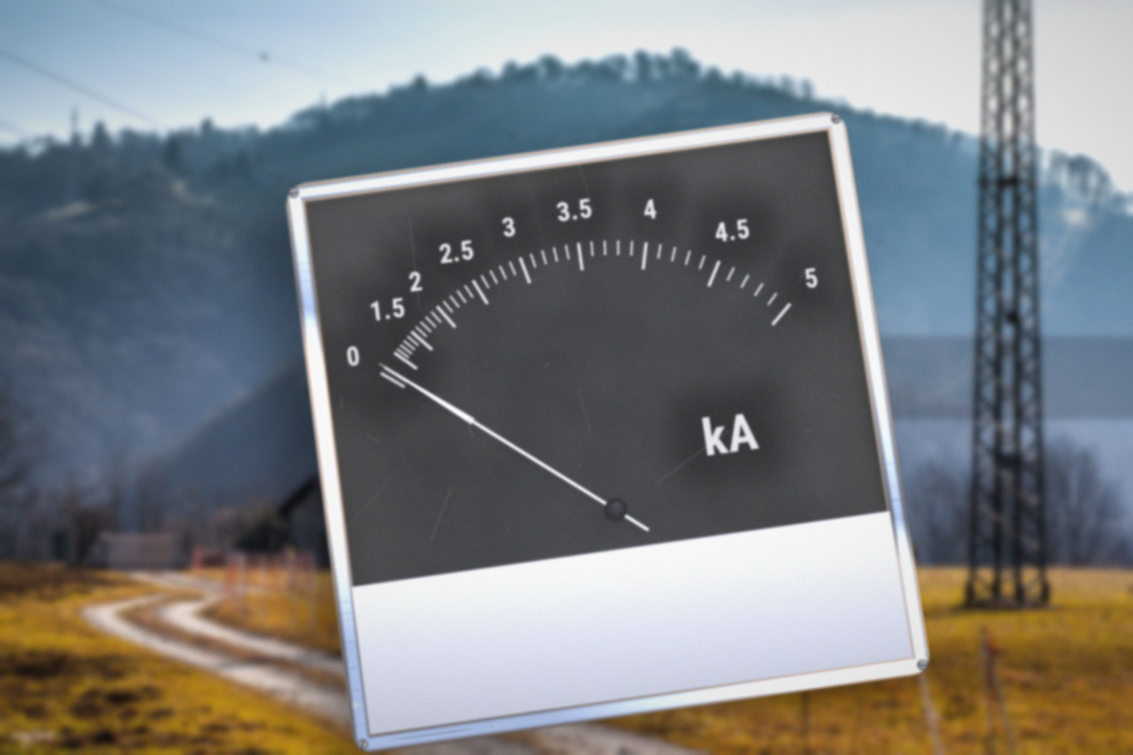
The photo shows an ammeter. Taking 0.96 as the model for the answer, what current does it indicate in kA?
0.5
